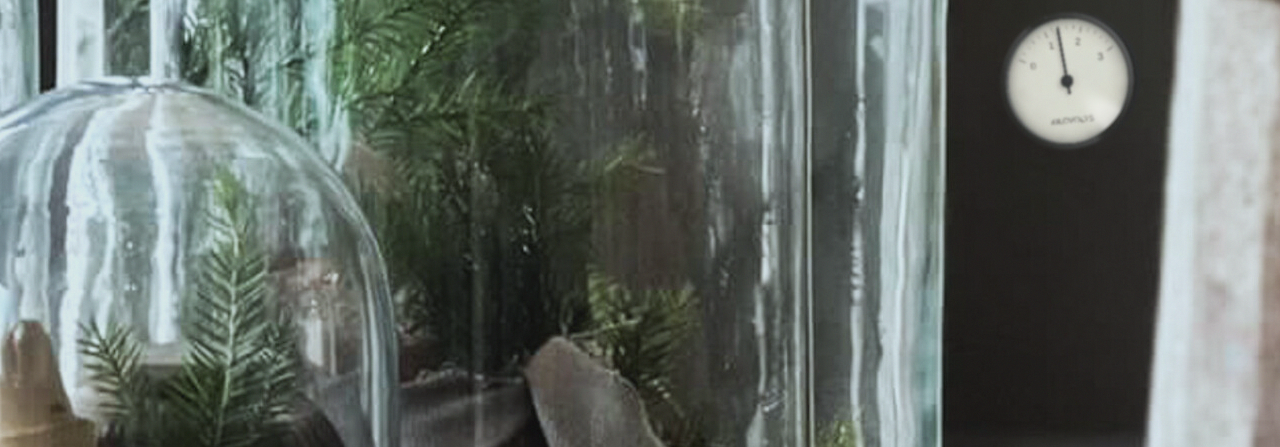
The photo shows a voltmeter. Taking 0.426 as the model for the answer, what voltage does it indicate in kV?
1.4
